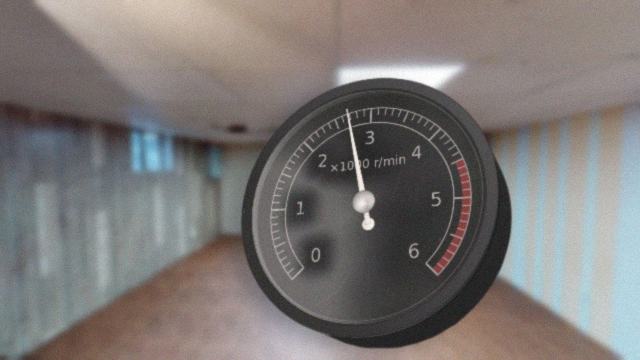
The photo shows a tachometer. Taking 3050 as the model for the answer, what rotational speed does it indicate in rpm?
2700
